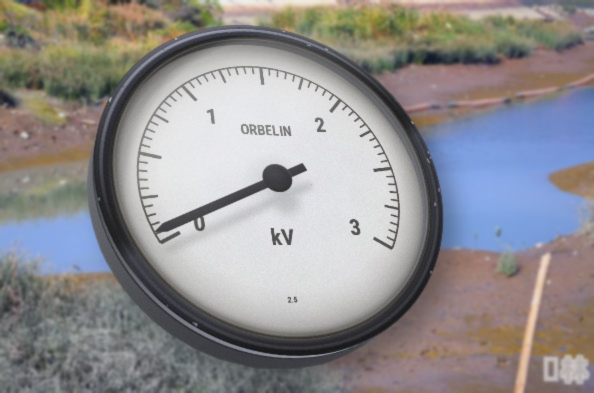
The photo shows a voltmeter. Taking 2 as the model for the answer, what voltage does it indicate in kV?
0.05
